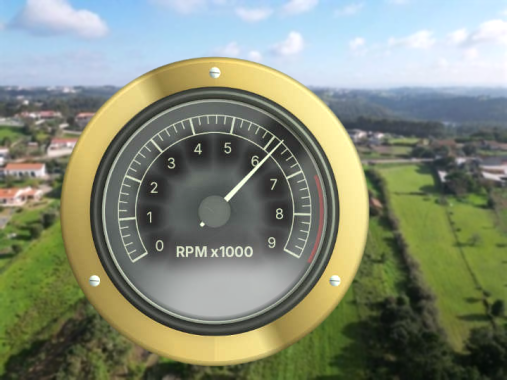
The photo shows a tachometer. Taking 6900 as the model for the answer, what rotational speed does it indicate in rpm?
6200
